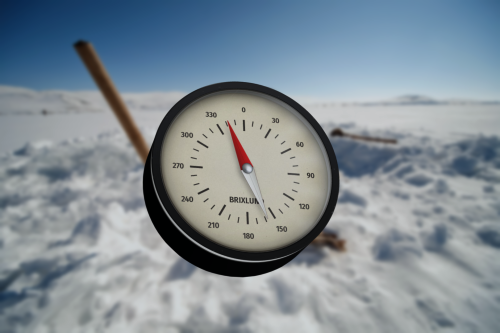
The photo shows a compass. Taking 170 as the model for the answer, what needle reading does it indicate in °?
340
